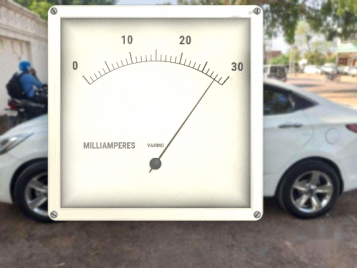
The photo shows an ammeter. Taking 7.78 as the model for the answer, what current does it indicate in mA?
28
